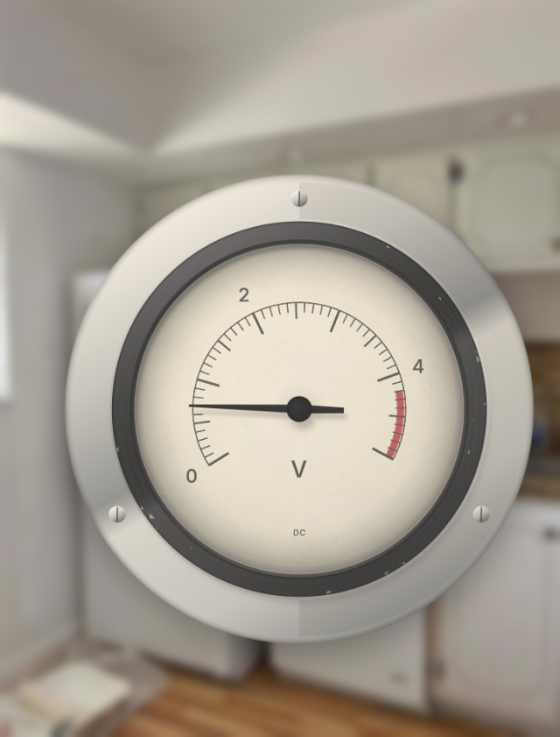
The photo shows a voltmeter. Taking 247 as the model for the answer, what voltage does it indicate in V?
0.7
